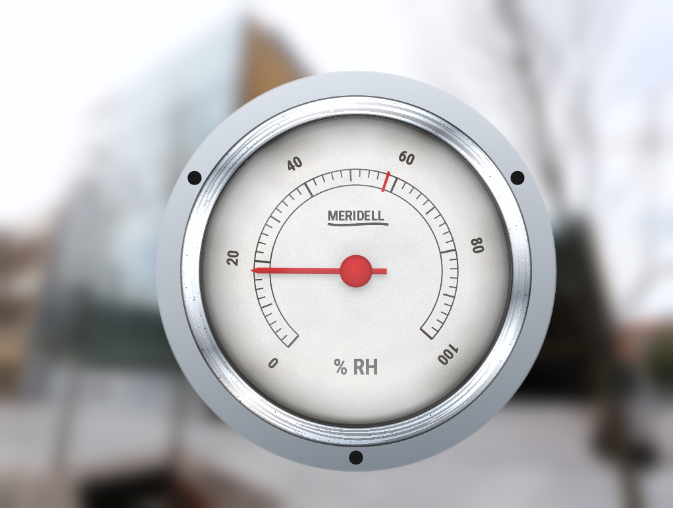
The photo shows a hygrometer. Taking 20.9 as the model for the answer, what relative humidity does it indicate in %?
18
